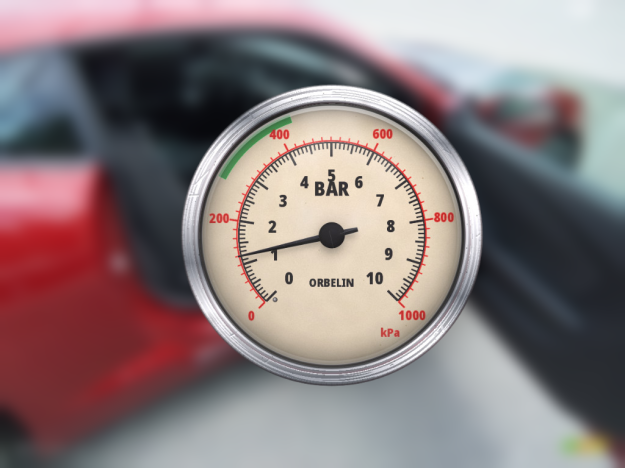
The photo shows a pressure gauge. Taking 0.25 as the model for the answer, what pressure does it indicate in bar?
1.2
